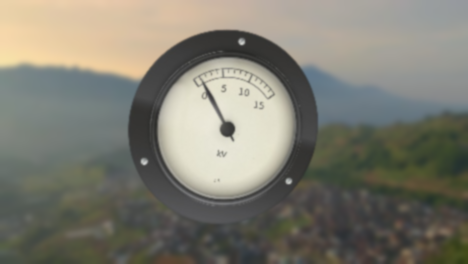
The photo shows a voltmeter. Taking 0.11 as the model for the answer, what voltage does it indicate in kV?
1
